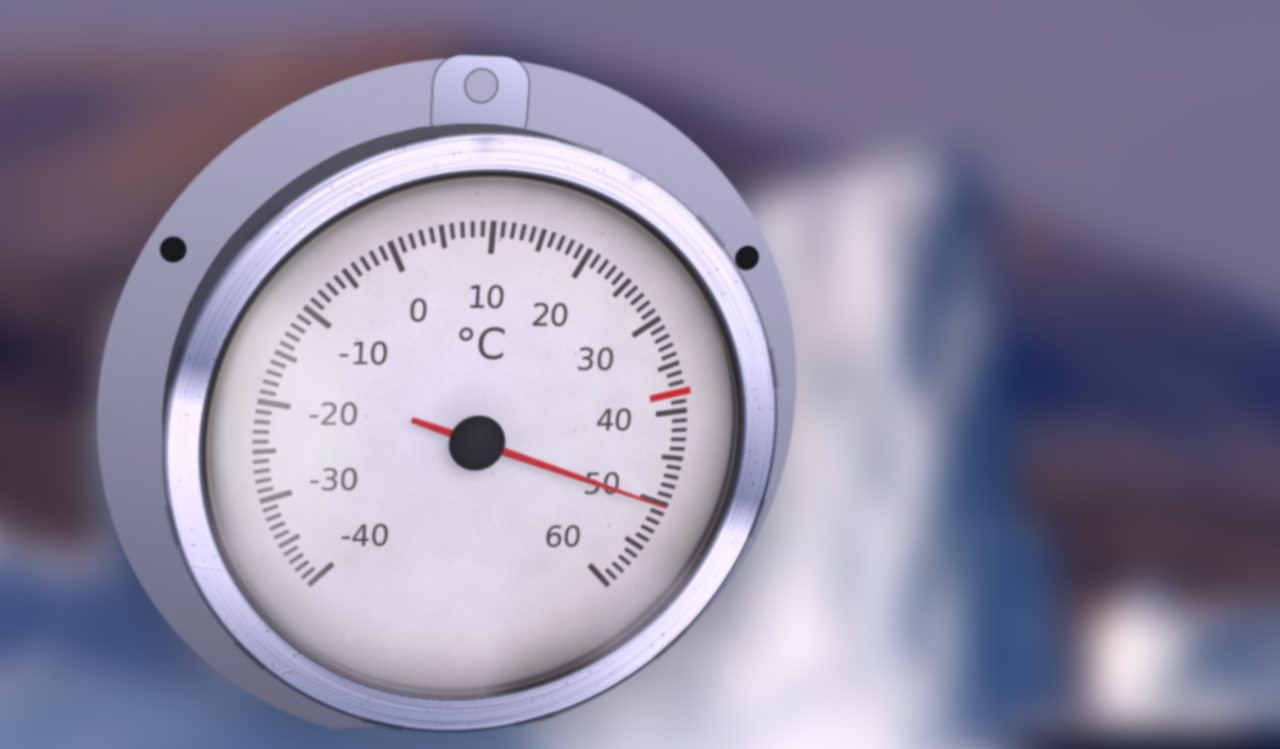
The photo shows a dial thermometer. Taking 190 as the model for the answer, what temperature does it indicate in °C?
50
